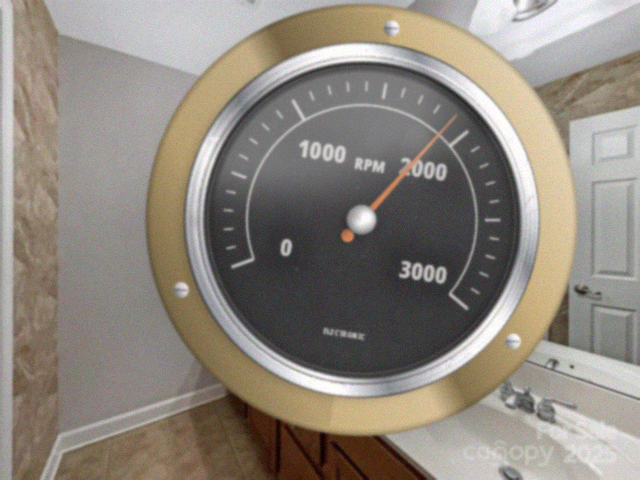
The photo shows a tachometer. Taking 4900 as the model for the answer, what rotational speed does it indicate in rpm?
1900
